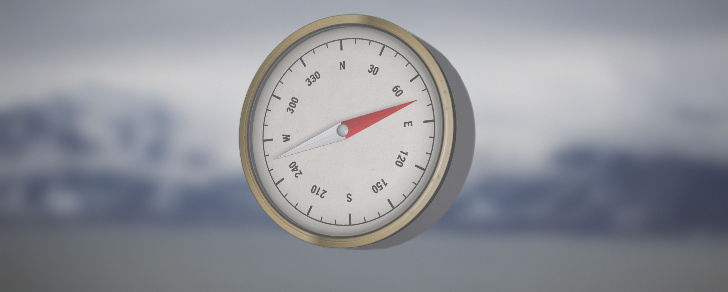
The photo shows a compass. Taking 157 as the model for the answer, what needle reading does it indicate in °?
75
